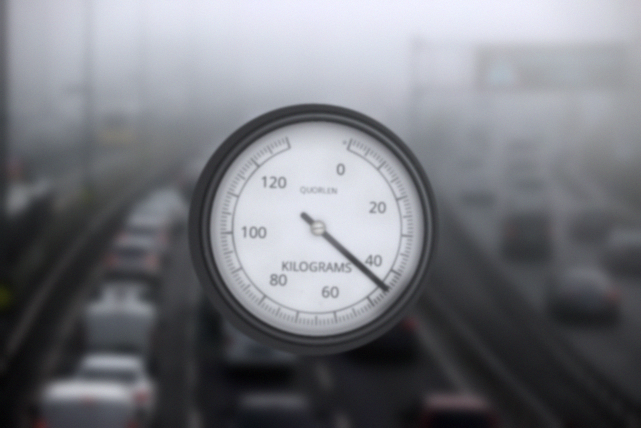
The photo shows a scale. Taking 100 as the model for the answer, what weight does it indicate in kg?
45
